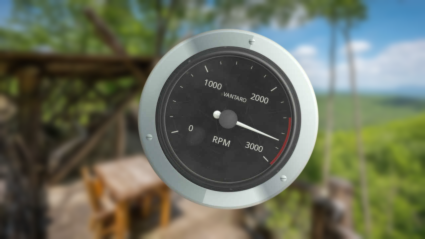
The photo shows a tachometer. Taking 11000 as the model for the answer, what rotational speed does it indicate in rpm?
2700
